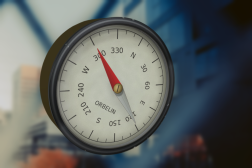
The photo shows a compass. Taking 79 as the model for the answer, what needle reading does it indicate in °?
300
